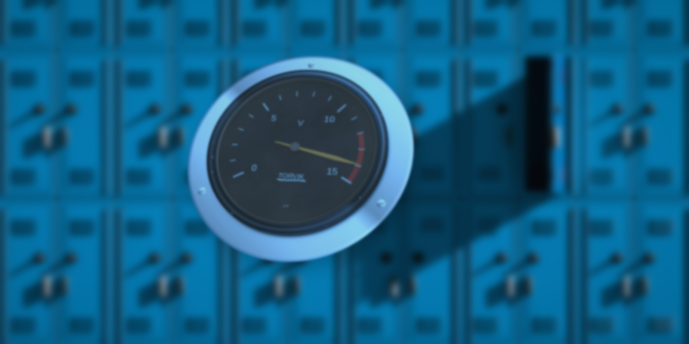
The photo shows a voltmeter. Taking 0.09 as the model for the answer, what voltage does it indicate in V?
14
